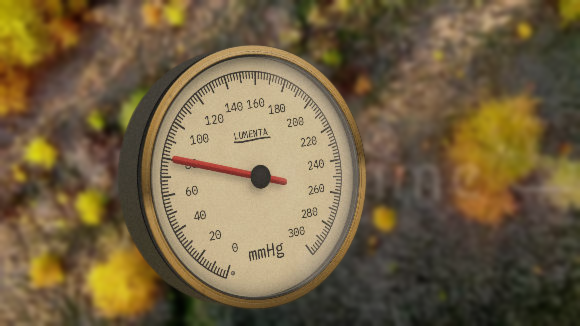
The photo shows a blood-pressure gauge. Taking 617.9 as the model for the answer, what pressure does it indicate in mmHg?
80
